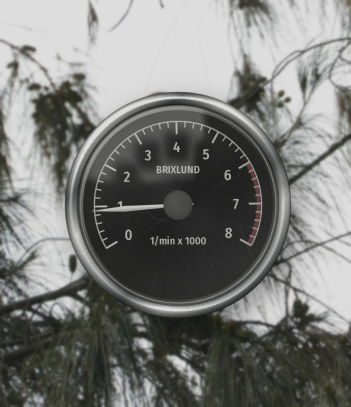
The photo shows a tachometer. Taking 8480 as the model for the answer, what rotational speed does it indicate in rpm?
900
